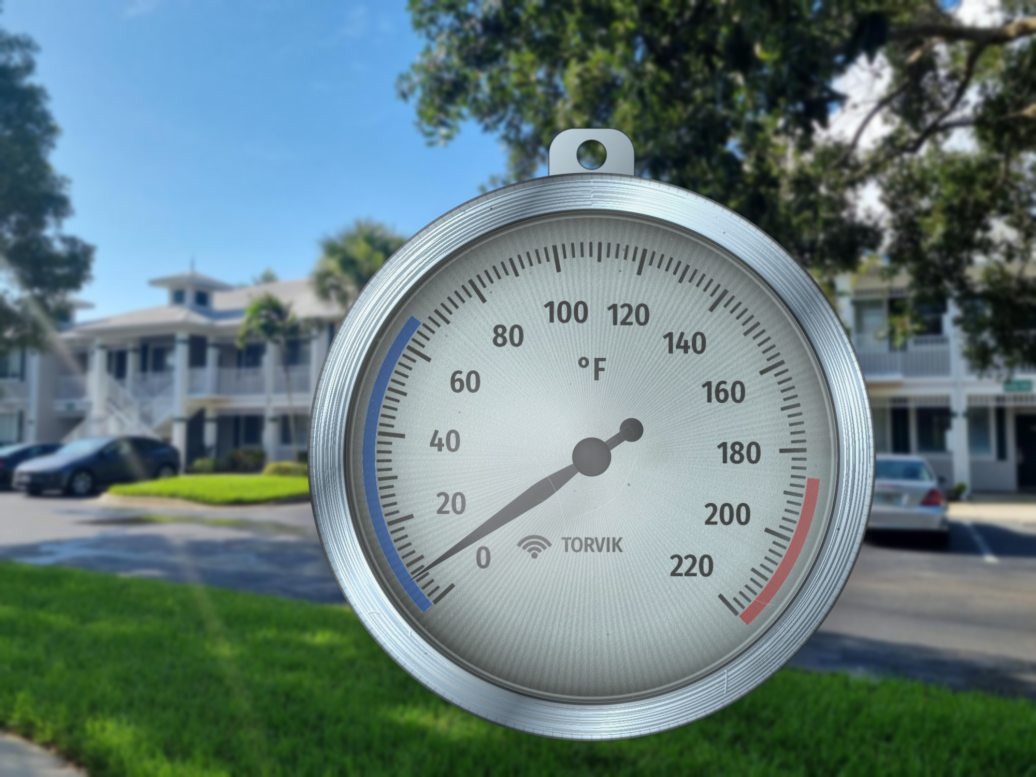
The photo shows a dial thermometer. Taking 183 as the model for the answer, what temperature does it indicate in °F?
7
